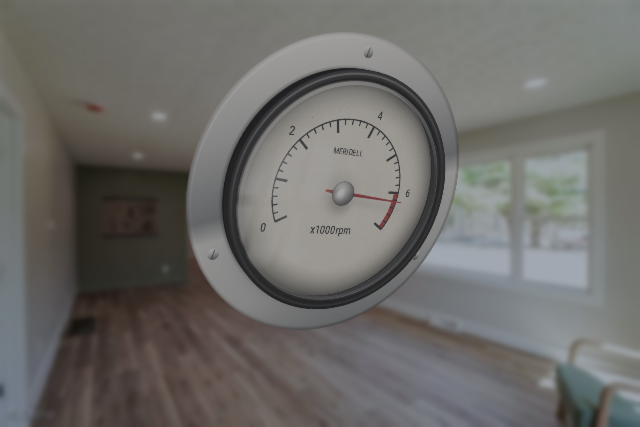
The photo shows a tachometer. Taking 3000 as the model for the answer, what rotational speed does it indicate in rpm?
6200
